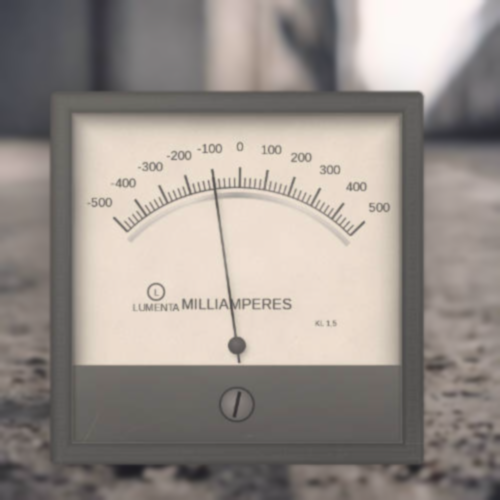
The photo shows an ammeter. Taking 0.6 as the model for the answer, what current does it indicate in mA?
-100
